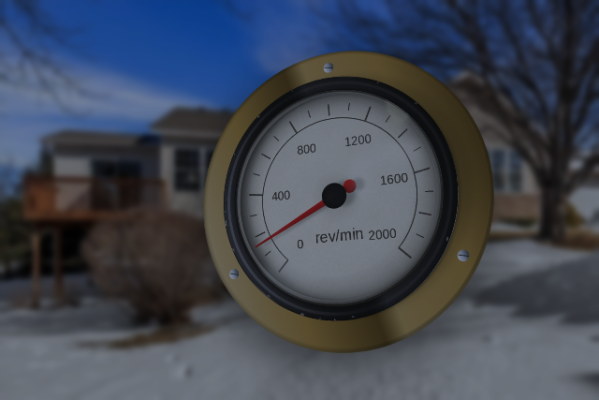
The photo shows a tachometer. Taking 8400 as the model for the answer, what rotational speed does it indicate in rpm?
150
